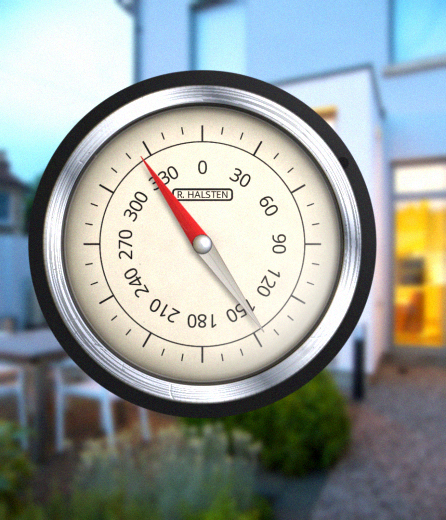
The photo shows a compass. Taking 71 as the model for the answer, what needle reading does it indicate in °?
325
